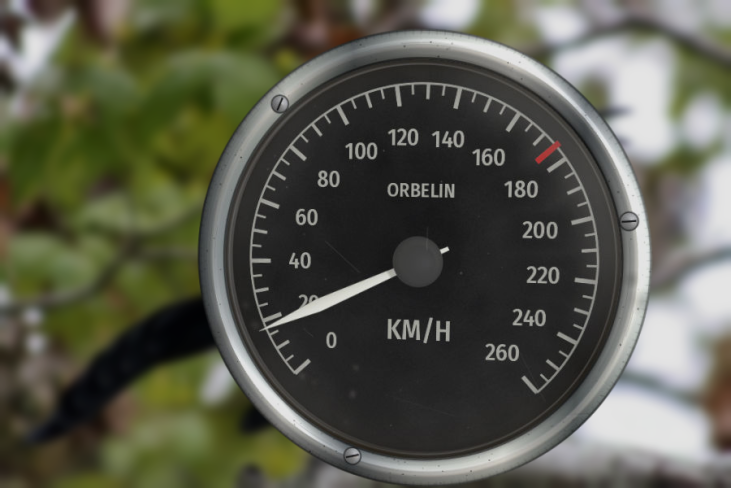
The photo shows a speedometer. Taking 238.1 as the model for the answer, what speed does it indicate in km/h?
17.5
